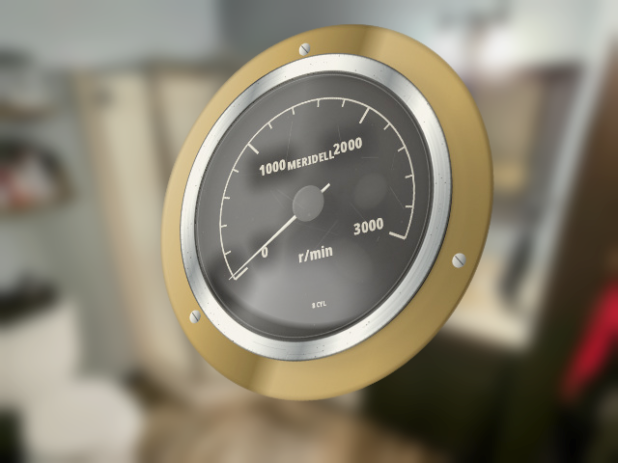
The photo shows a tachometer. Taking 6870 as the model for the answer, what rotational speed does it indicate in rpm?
0
